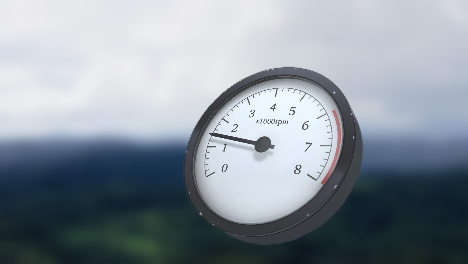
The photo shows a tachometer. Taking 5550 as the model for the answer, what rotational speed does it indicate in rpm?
1400
